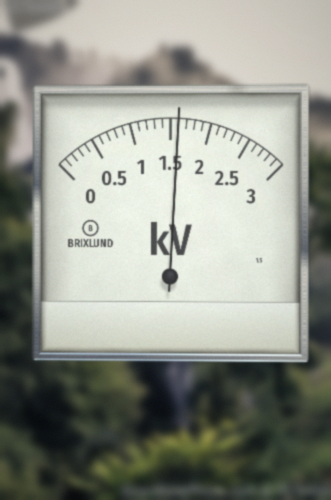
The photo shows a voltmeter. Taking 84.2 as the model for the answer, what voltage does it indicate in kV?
1.6
